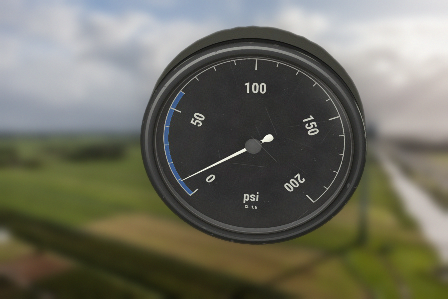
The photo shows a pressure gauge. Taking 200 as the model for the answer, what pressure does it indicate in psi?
10
